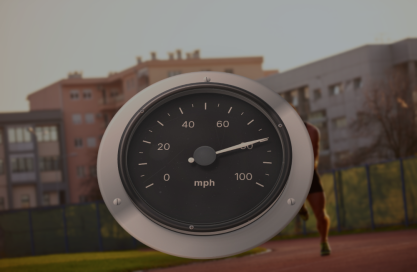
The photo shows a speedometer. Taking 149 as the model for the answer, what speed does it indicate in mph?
80
